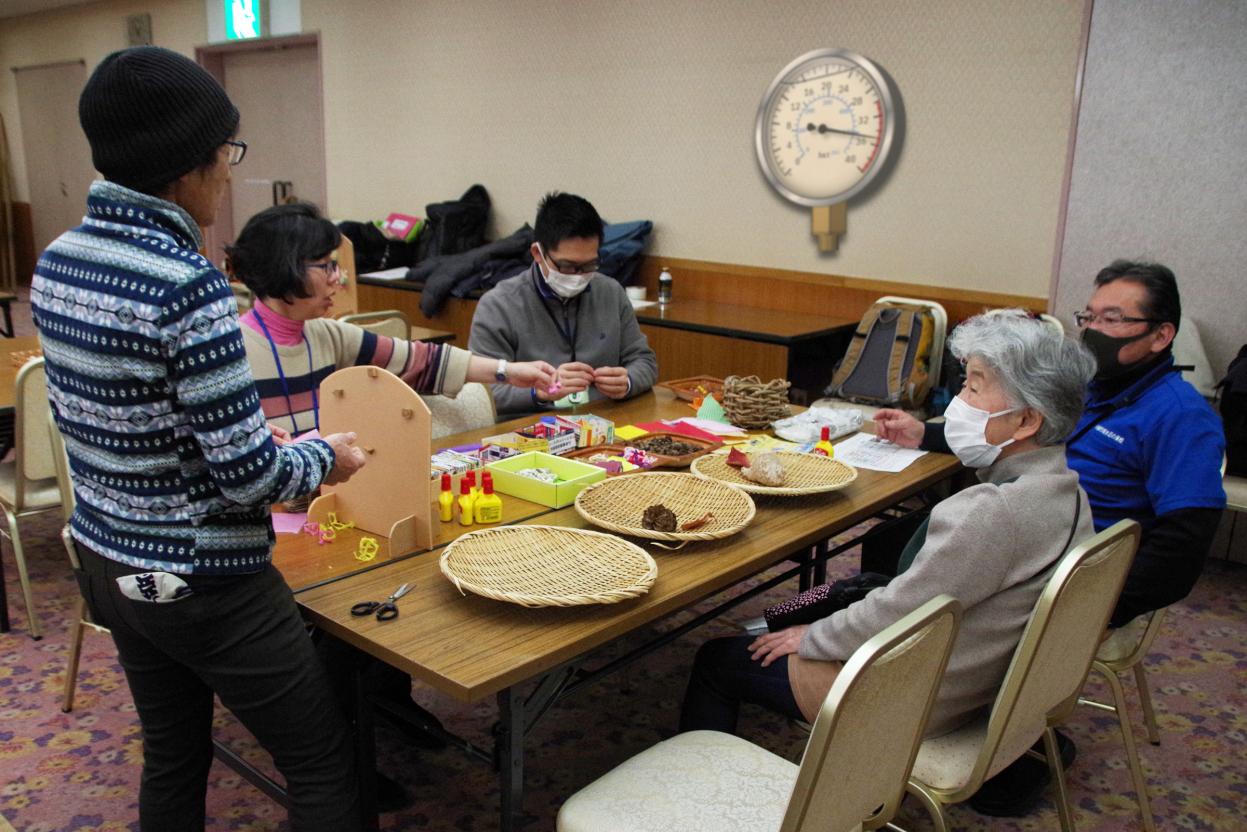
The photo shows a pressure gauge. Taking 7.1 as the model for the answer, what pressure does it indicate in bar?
35
